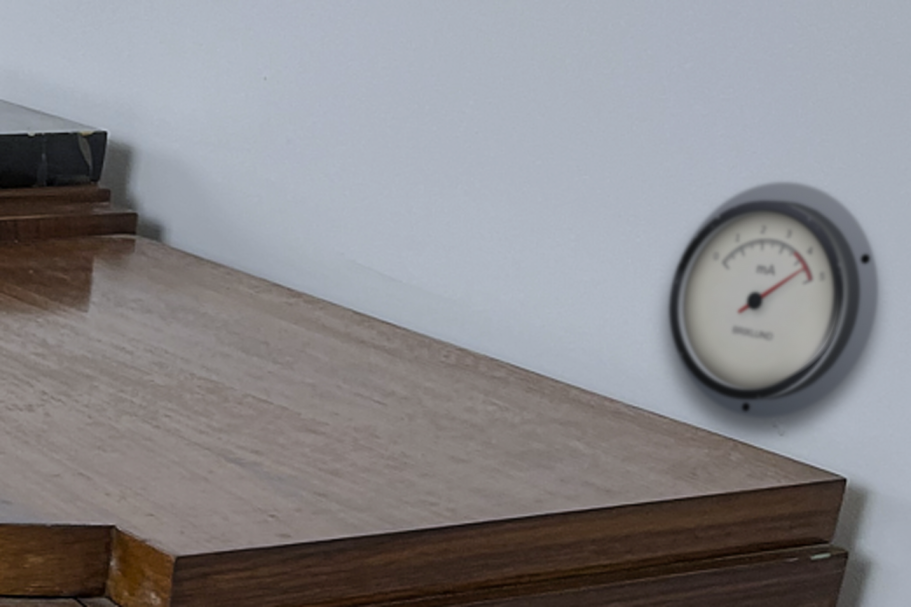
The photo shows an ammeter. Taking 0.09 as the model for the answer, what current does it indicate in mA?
4.5
